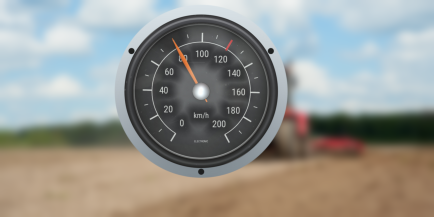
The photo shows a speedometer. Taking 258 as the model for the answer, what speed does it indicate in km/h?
80
